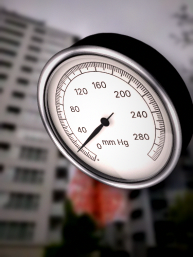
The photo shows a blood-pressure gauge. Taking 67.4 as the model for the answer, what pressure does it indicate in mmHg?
20
